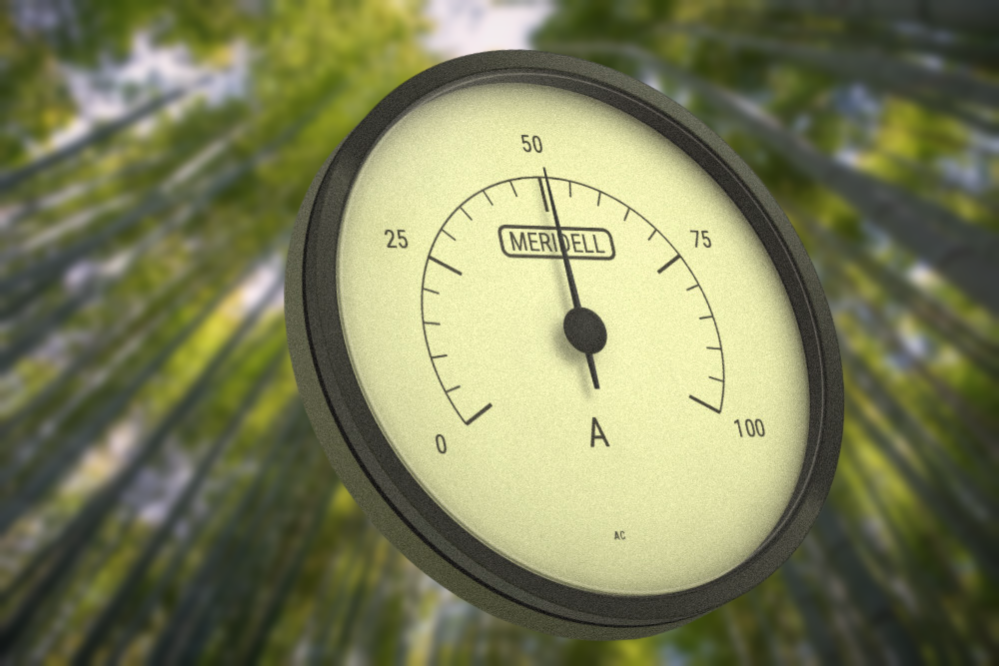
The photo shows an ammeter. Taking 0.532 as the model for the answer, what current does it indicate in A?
50
